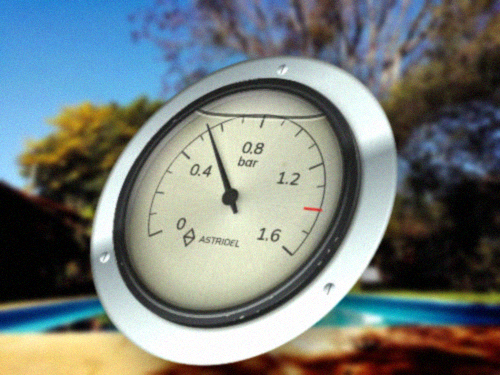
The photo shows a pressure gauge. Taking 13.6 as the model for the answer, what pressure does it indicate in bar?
0.55
